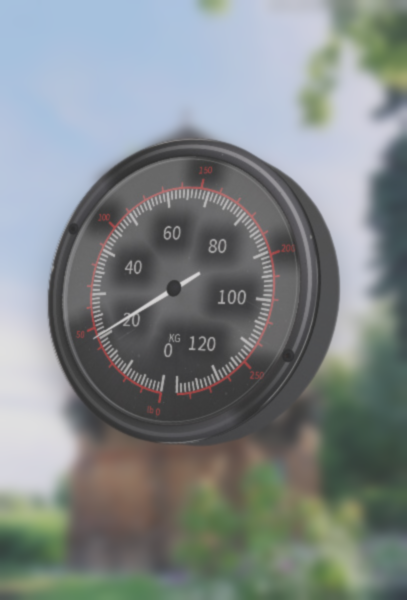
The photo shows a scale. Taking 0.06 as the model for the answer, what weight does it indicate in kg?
20
